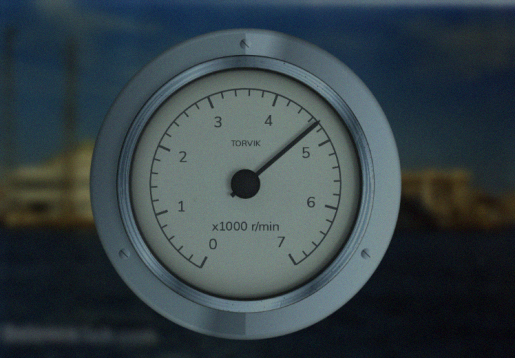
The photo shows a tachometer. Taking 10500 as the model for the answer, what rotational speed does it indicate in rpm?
4700
